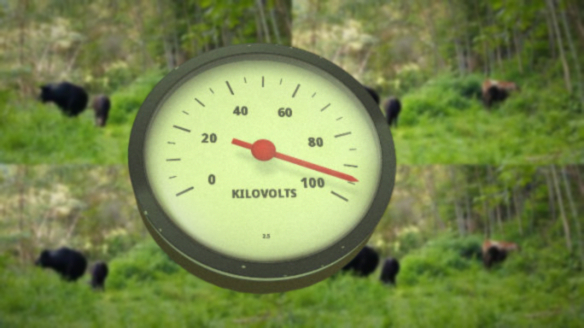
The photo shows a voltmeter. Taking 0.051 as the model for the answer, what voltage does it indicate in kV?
95
